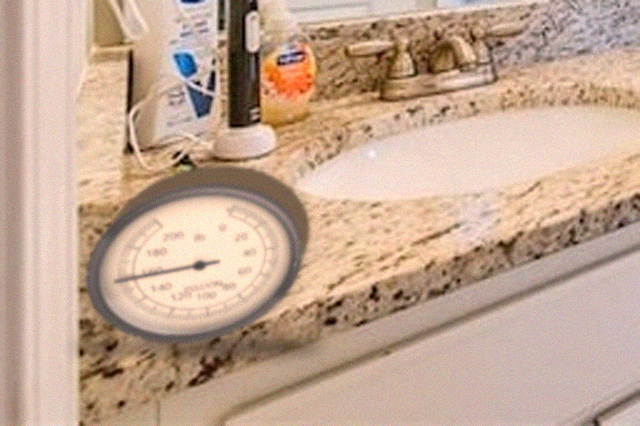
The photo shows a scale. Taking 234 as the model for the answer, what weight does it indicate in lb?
160
